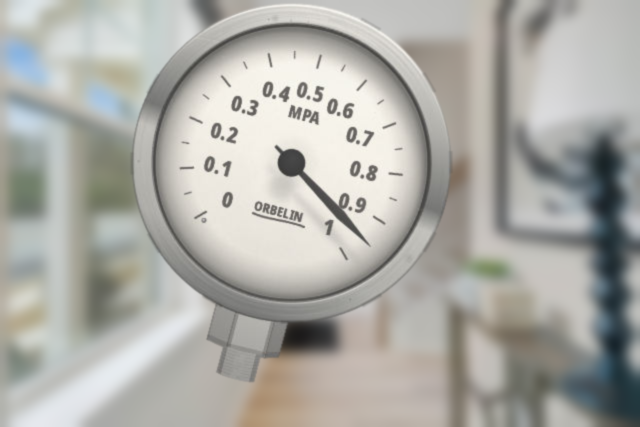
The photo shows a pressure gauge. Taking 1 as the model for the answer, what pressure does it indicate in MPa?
0.95
